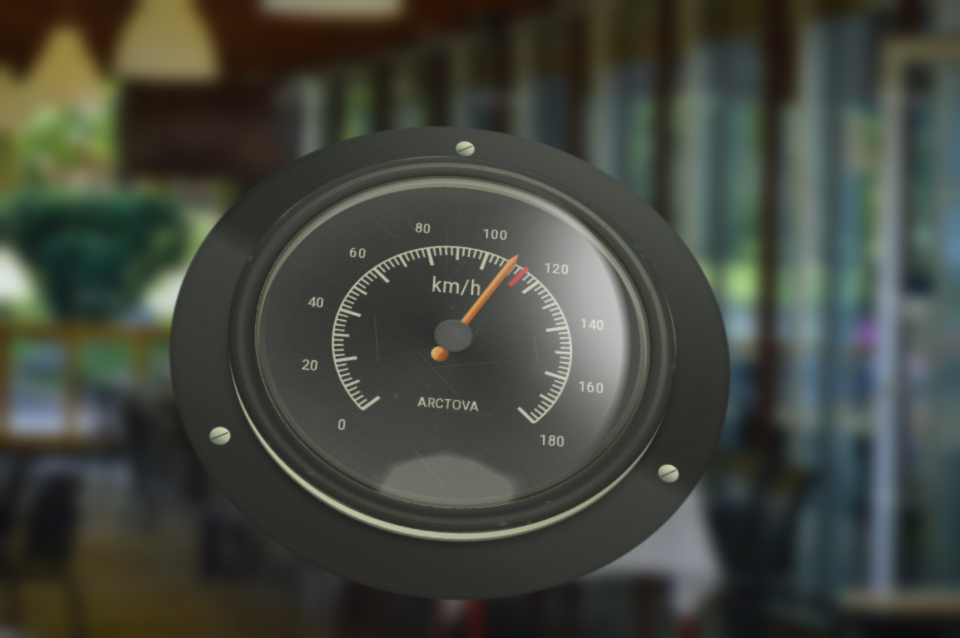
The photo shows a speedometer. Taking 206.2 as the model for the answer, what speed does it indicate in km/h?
110
